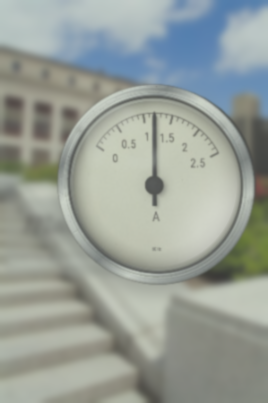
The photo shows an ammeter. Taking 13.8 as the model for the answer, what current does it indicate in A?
1.2
